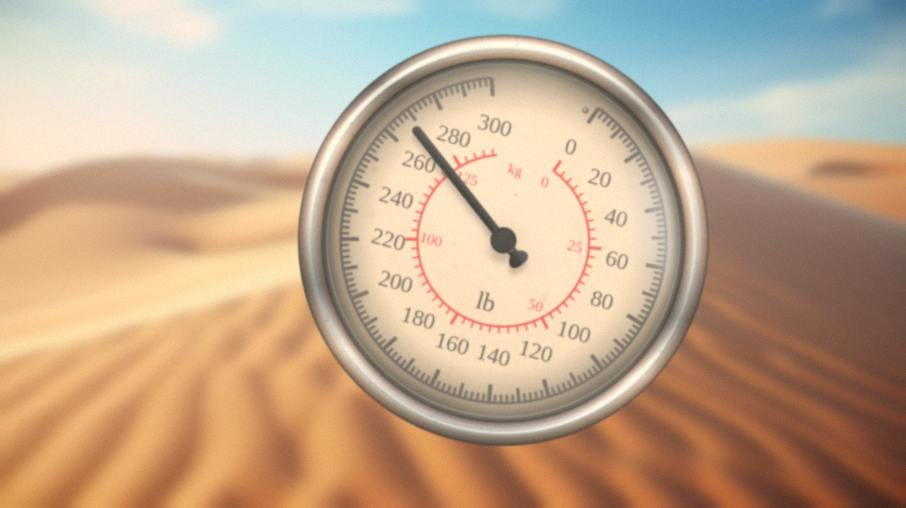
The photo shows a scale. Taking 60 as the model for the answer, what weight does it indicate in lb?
268
